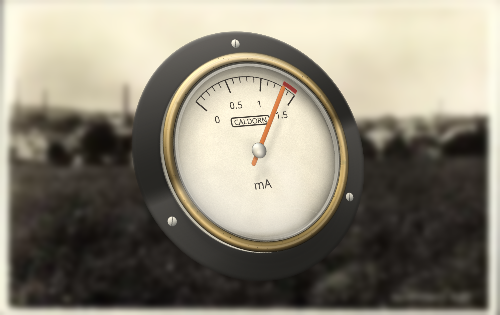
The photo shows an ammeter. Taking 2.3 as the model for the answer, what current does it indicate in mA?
1.3
